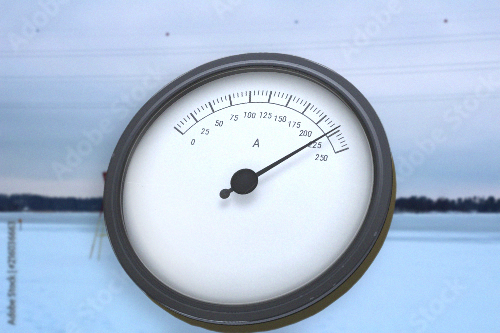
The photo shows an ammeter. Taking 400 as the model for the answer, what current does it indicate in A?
225
